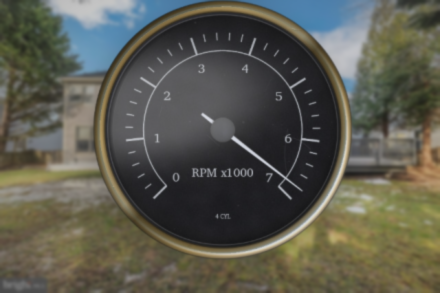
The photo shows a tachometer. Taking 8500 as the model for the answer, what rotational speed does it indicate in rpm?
6800
